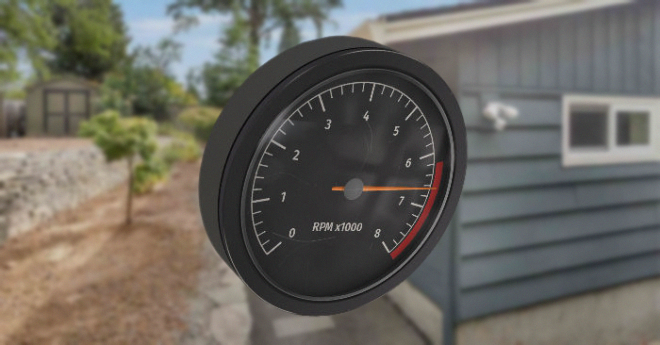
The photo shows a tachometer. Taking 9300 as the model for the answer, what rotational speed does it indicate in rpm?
6600
